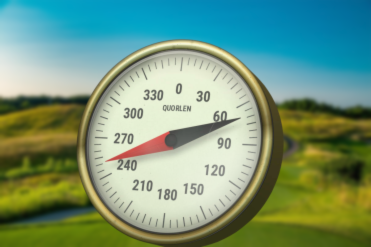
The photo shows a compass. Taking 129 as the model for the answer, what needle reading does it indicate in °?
250
